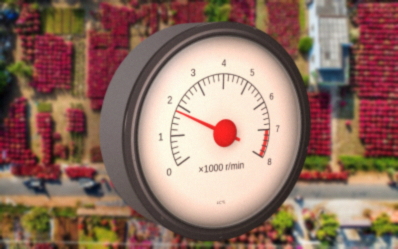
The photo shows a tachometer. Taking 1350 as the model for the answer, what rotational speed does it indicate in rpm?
1800
